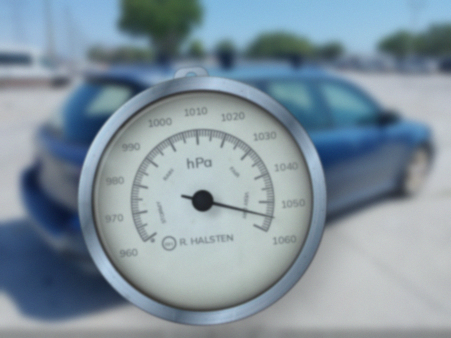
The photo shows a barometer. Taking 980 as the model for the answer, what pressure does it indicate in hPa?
1055
